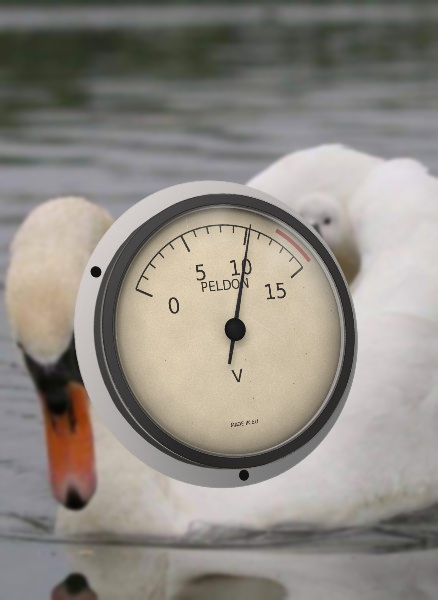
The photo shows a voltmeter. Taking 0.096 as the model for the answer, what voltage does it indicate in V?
10
